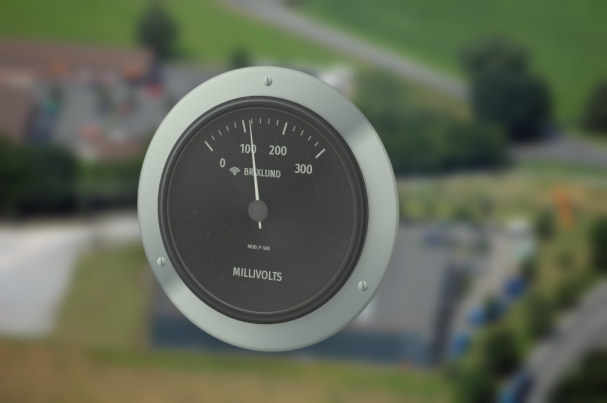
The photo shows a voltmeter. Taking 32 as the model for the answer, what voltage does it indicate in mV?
120
